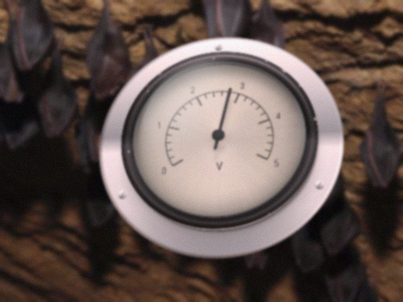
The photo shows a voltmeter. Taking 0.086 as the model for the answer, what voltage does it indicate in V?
2.8
